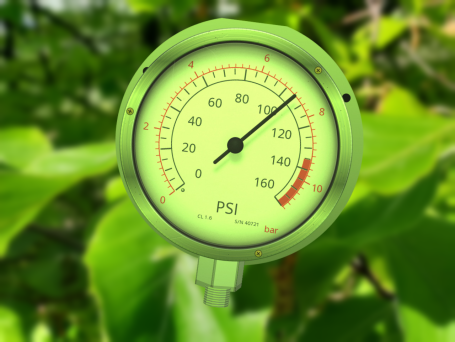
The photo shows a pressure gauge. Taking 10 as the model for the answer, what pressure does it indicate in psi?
105
